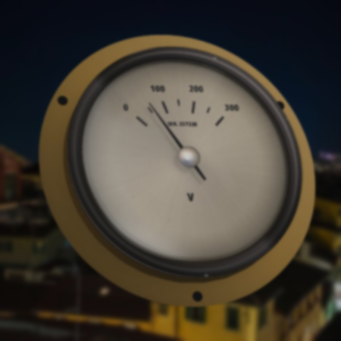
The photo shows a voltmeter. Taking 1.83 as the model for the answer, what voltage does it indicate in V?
50
